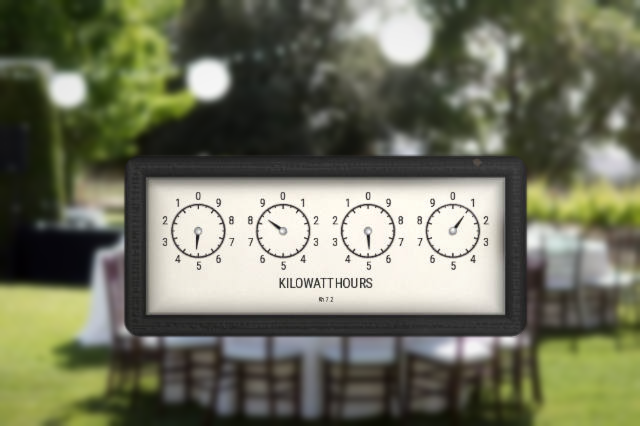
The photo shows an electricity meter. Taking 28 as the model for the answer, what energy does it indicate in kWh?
4851
